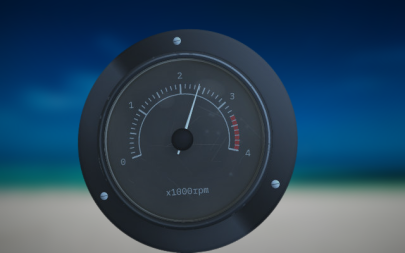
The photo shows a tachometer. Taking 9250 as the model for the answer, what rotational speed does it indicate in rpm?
2400
